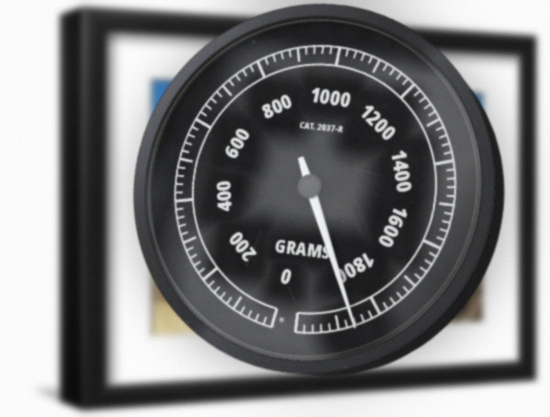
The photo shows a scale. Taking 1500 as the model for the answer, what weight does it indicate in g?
1860
